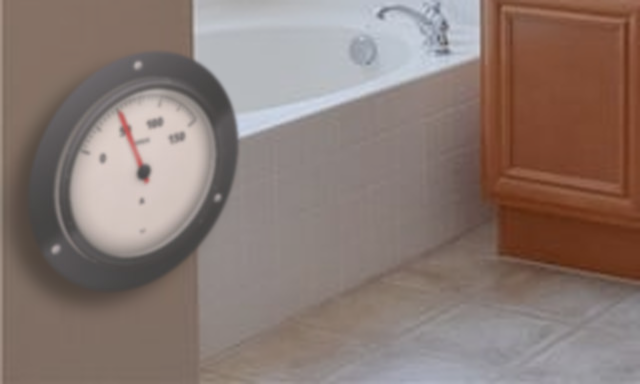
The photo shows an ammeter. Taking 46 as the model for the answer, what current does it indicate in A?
50
